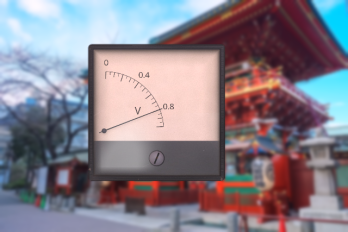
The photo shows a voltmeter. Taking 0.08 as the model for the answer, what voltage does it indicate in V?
0.8
